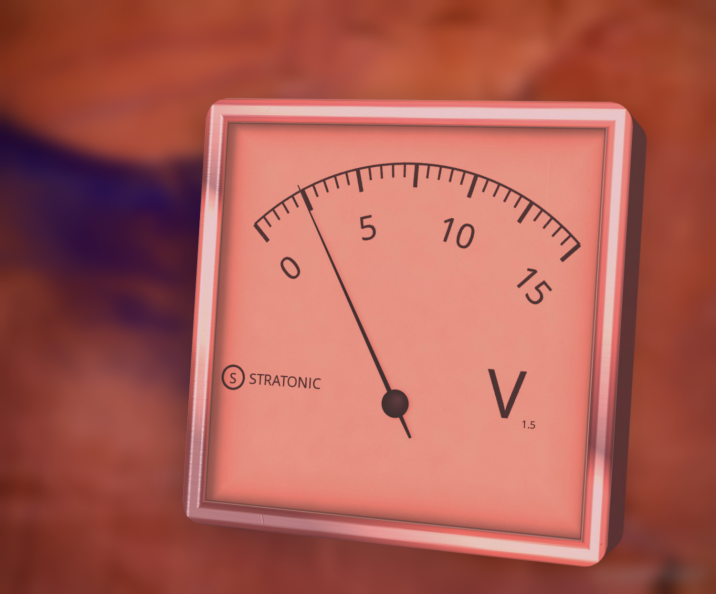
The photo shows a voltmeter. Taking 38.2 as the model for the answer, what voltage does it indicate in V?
2.5
